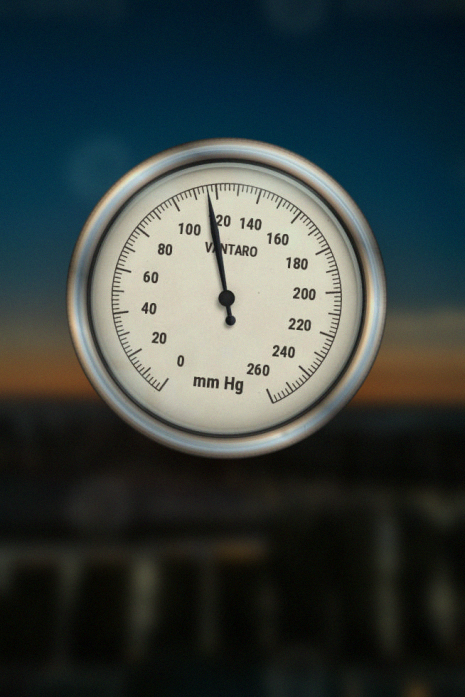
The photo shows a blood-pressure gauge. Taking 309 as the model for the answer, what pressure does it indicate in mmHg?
116
